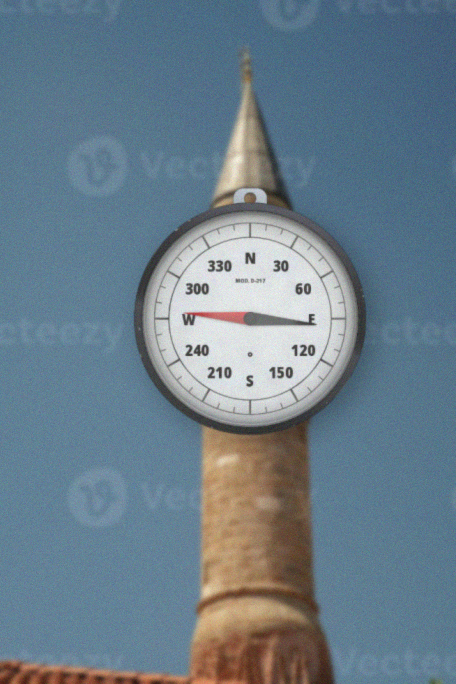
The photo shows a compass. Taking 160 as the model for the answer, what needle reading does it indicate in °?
275
